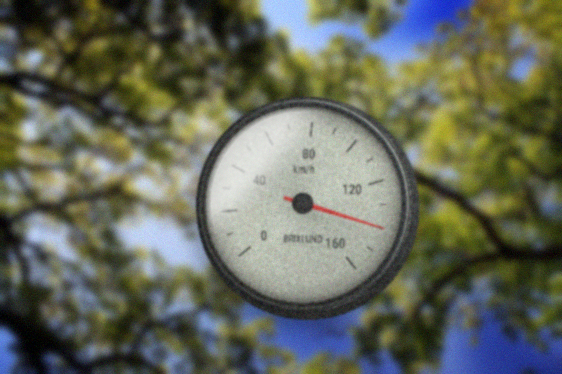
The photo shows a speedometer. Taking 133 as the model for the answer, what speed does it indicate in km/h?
140
